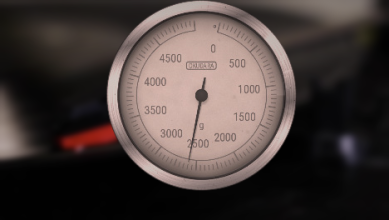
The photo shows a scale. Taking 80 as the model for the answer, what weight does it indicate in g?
2600
